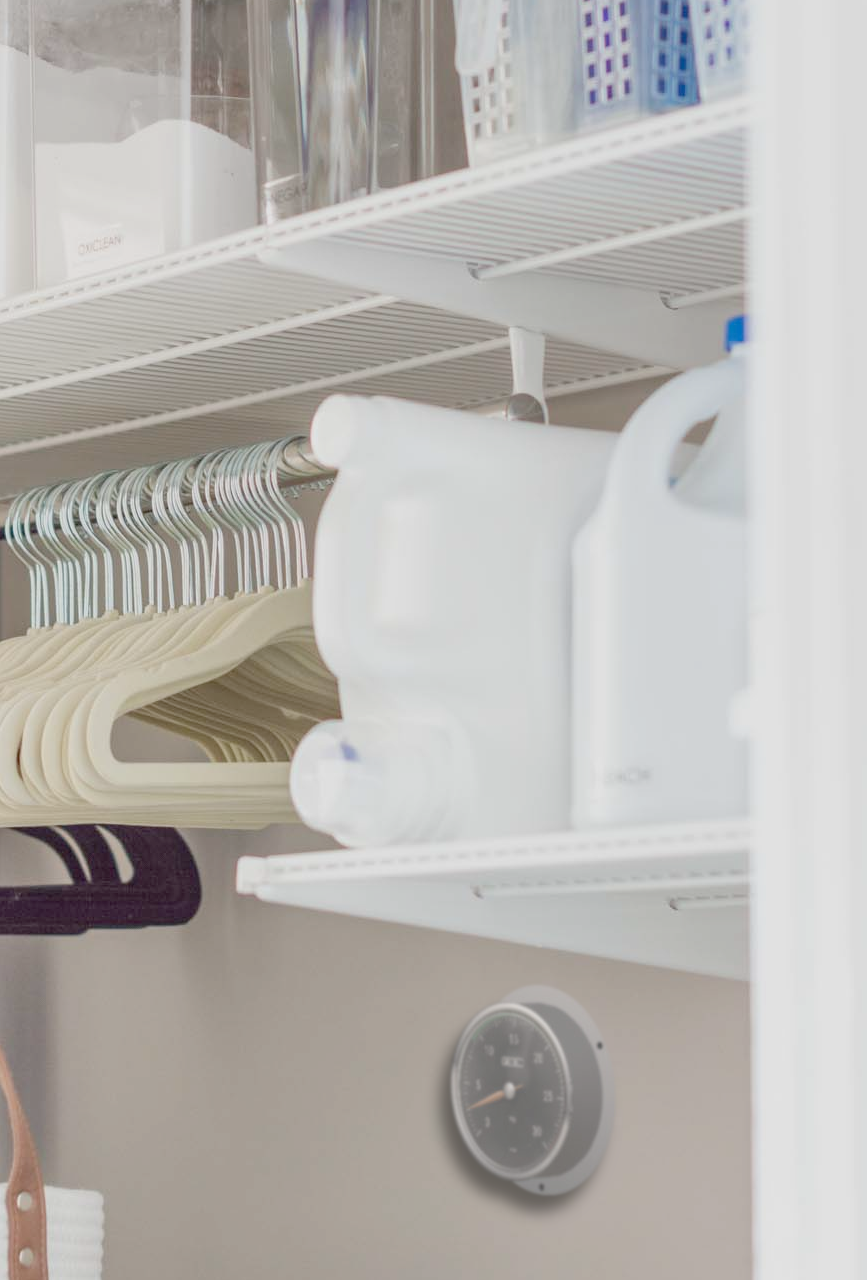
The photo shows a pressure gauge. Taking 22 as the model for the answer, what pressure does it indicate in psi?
2.5
